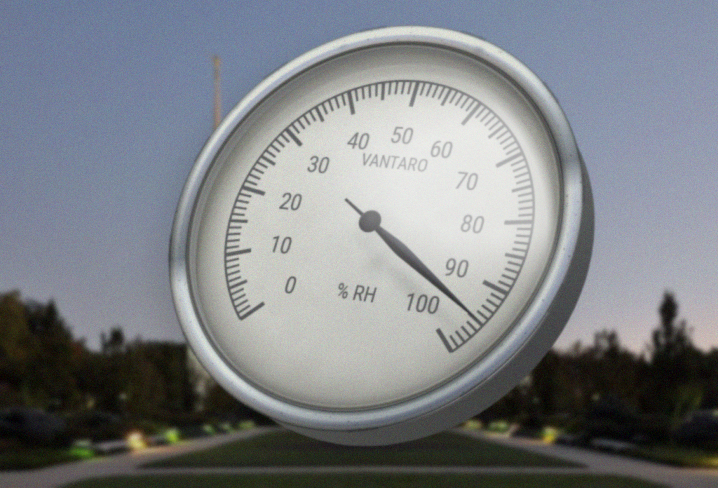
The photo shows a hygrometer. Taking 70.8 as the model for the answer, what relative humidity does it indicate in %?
95
